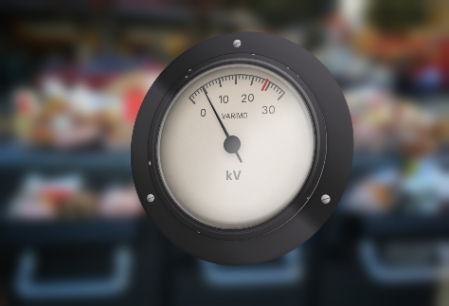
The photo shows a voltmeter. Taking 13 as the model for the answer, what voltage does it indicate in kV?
5
